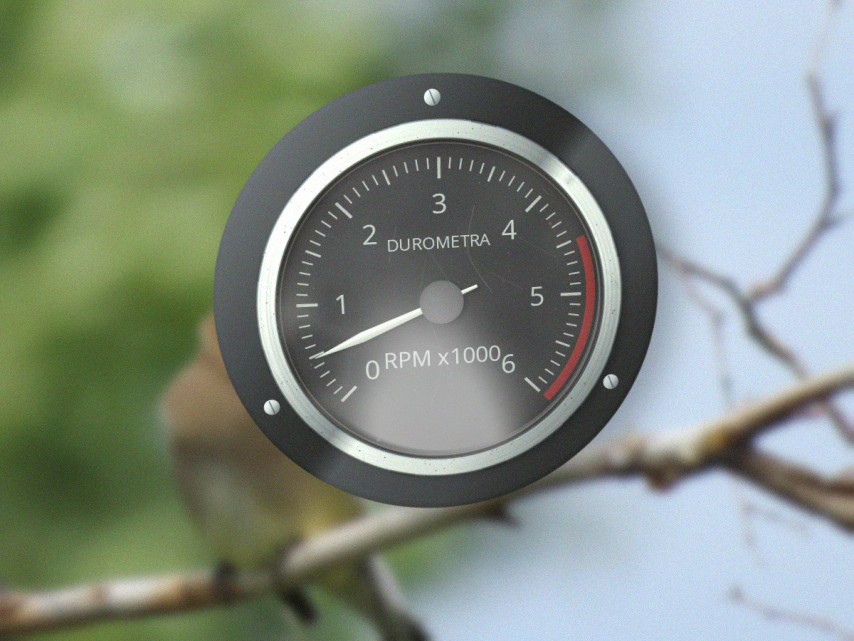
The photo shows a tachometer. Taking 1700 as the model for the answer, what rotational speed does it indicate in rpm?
500
